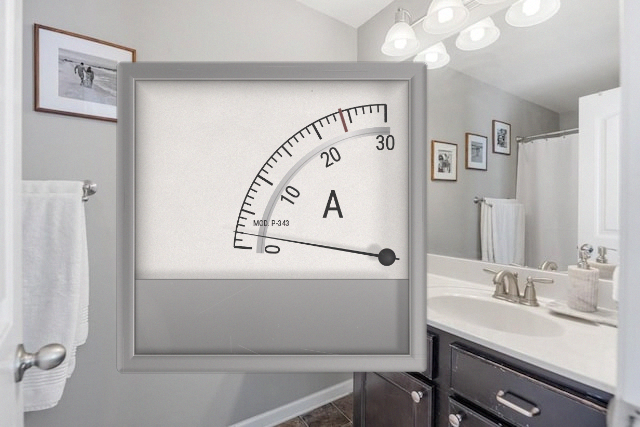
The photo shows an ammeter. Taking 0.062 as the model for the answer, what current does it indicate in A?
2
